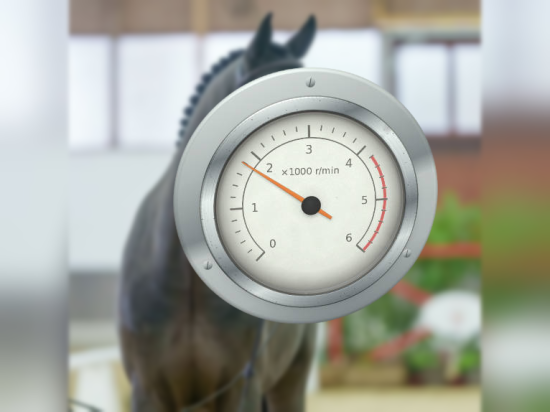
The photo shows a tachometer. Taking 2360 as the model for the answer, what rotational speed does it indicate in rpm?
1800
